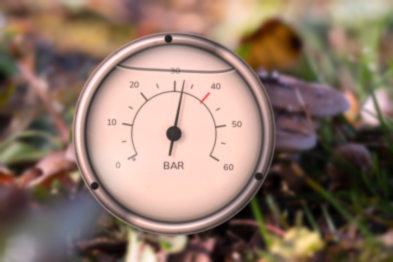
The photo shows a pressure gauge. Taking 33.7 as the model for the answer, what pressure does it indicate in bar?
32.5
